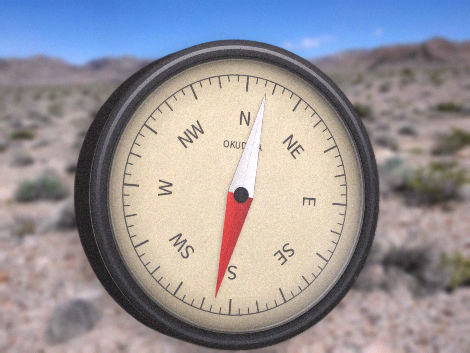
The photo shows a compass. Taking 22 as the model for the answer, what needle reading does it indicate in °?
190
